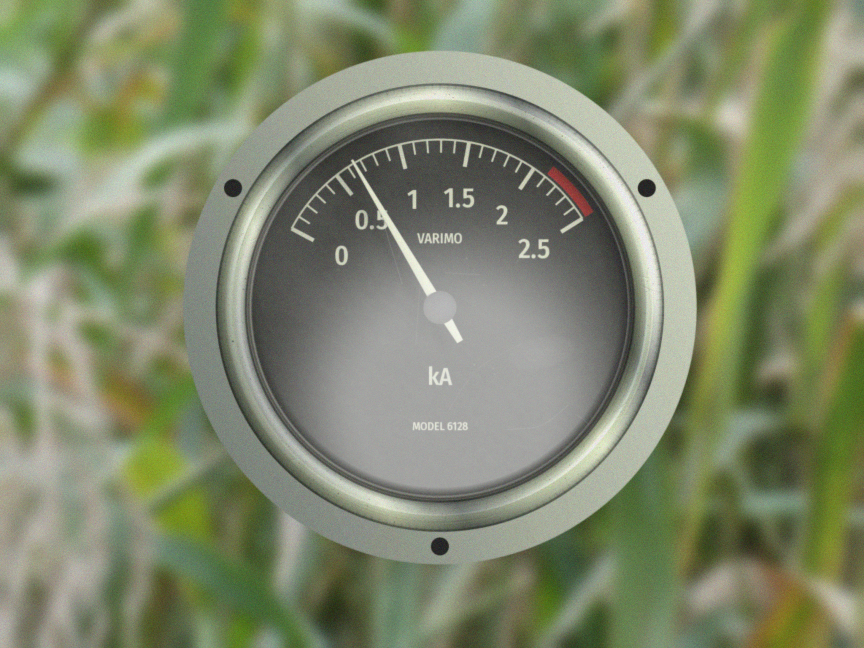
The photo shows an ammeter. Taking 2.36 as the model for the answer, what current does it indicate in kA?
0.65
